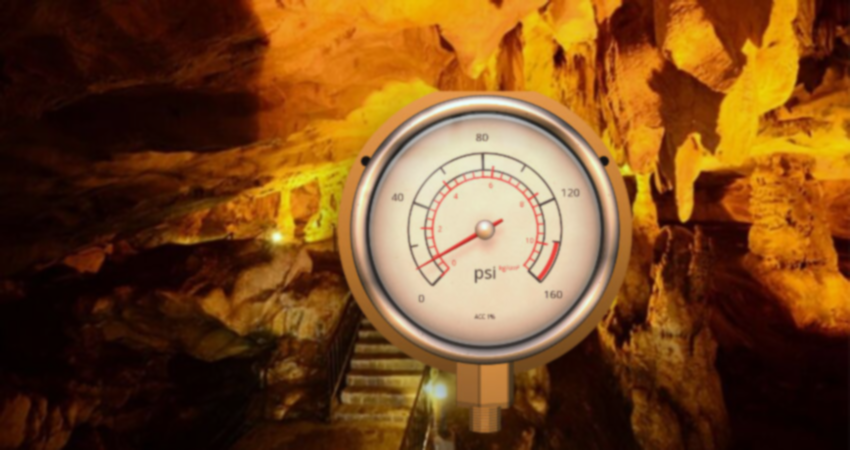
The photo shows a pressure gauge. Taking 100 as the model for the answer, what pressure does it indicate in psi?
10
